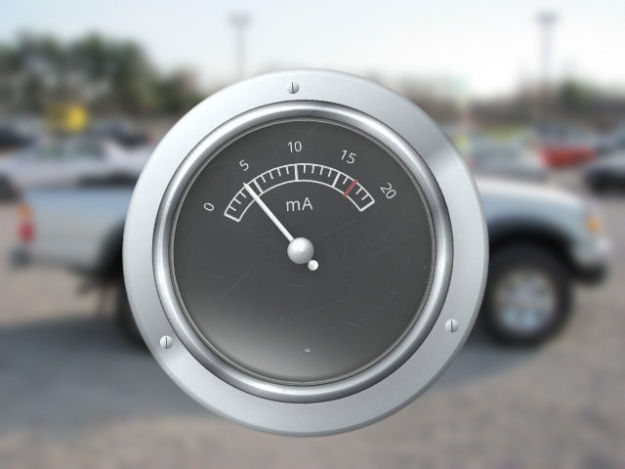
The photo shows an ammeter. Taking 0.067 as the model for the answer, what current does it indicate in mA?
4
